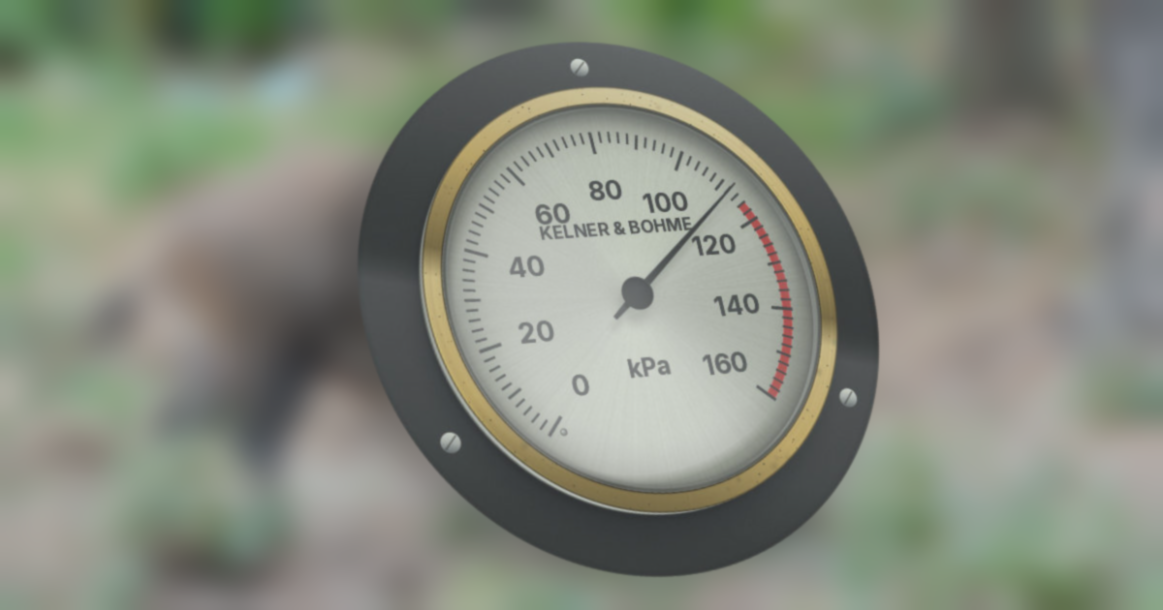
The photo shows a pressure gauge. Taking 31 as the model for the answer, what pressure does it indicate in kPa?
112
